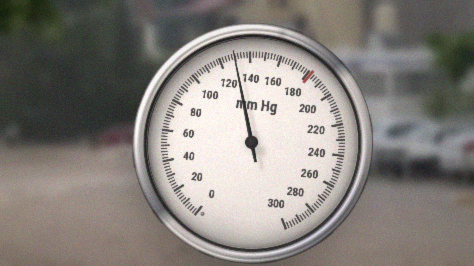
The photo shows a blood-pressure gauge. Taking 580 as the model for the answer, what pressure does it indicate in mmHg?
130
